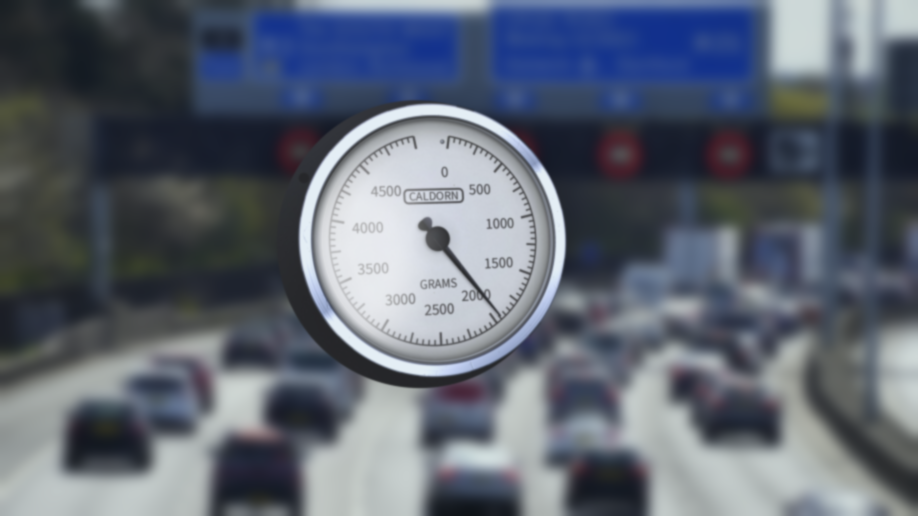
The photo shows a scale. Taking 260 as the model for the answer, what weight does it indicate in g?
1950
